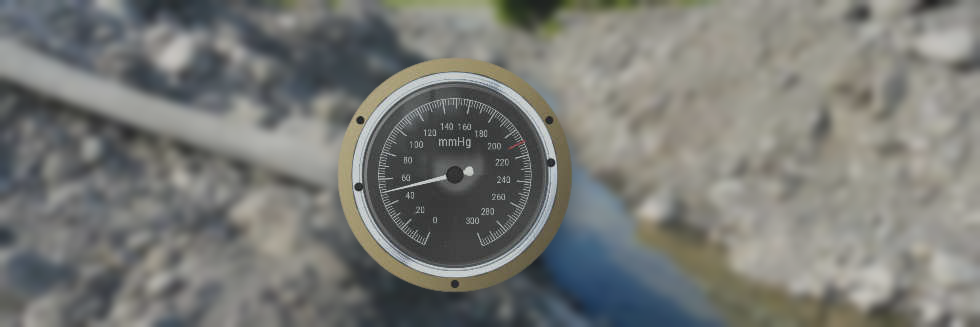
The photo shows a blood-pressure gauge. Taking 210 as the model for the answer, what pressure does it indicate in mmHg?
50
